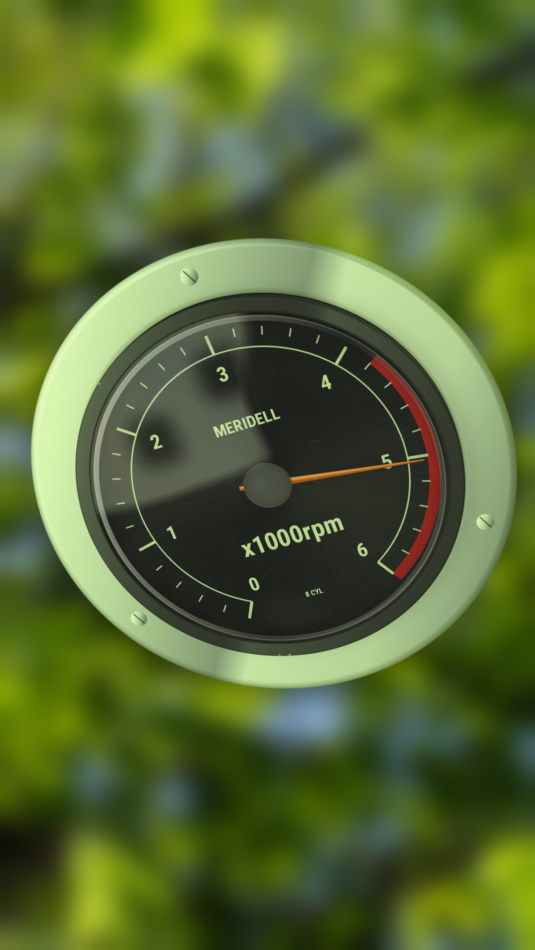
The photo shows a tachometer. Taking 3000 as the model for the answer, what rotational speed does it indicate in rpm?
5000
